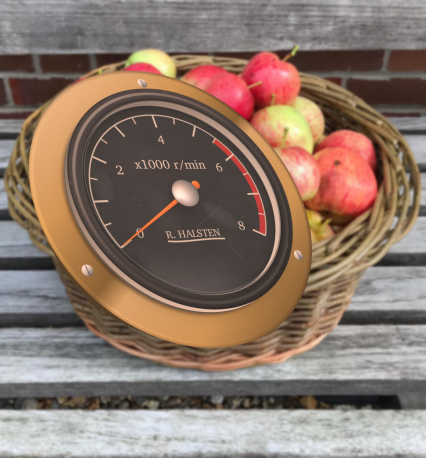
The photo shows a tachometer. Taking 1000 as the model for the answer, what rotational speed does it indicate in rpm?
0
